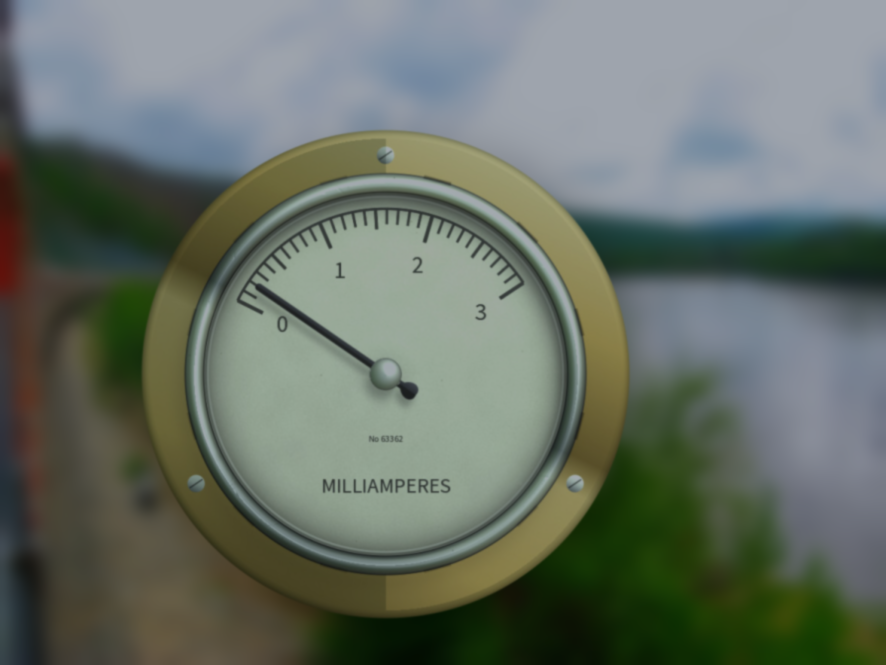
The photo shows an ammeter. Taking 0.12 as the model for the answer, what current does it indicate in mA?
0.2
